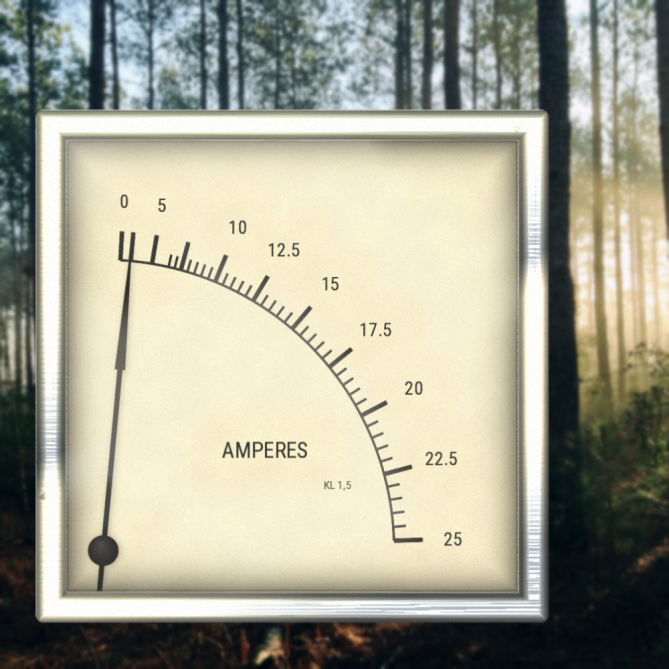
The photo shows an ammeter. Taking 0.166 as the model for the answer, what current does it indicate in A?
2.5
